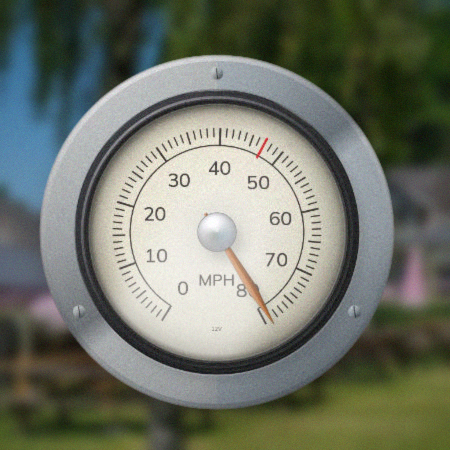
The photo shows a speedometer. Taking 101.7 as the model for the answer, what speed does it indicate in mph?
79
